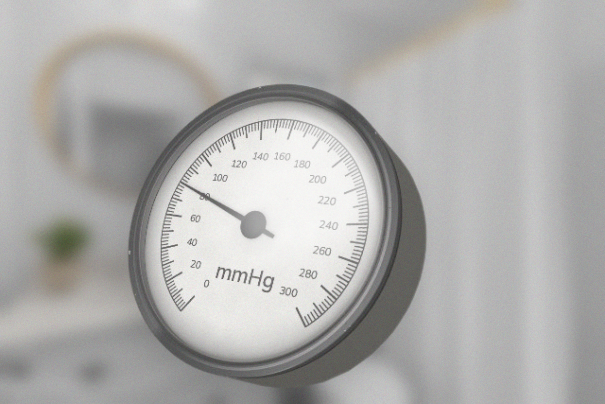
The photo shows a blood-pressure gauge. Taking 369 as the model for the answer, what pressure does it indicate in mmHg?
80
